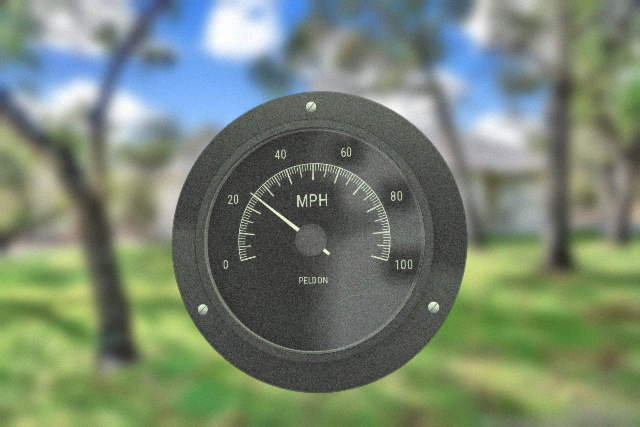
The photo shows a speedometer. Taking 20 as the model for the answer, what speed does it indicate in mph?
25
